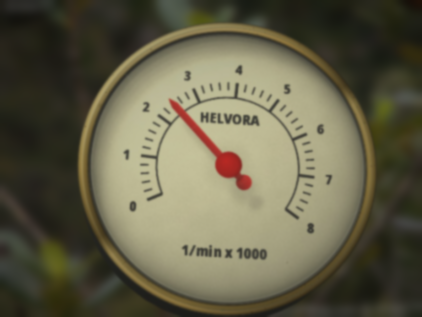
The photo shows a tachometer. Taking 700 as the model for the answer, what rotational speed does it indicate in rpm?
2400
